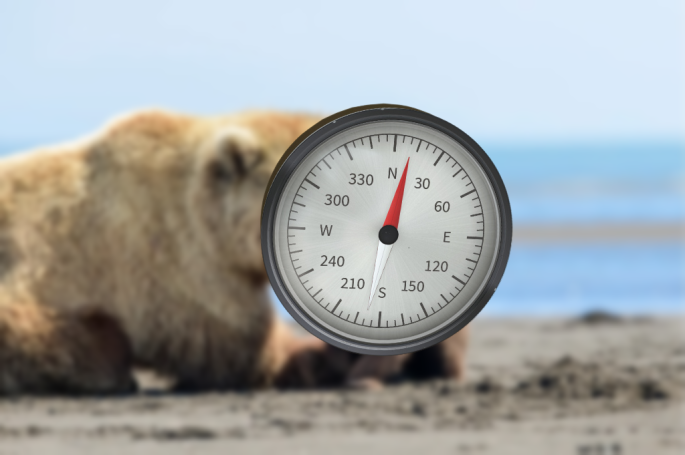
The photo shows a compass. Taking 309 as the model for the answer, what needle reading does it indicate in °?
10
